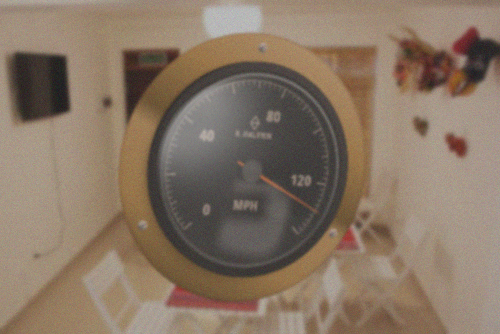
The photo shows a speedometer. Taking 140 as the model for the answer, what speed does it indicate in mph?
130
